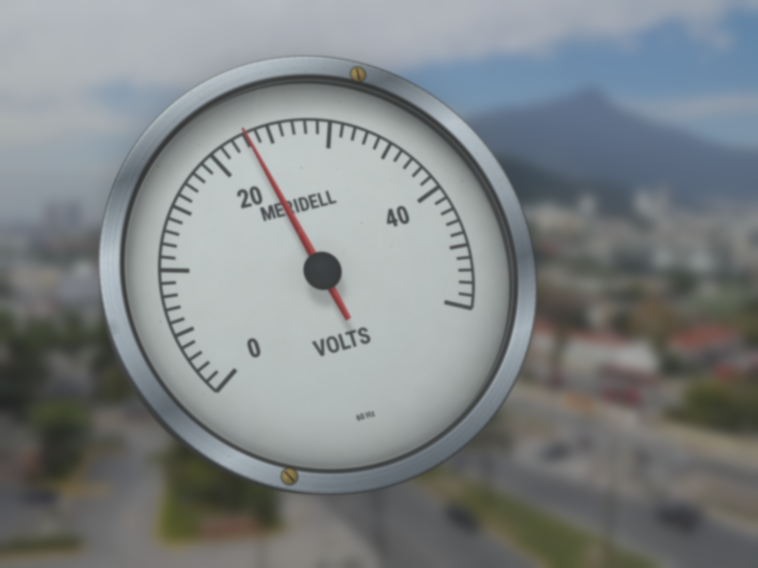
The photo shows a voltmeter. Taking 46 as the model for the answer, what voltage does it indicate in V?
23
